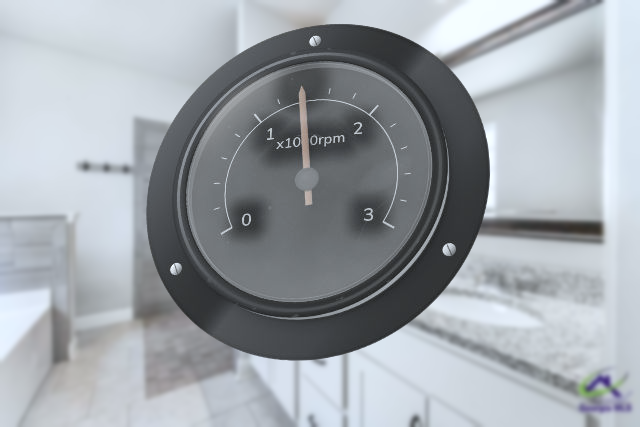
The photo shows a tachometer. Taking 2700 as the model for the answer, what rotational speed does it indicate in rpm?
1400
